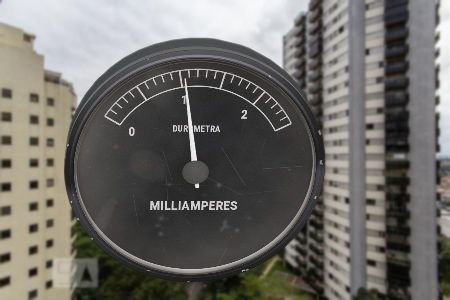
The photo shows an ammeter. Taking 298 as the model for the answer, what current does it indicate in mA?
1.05
